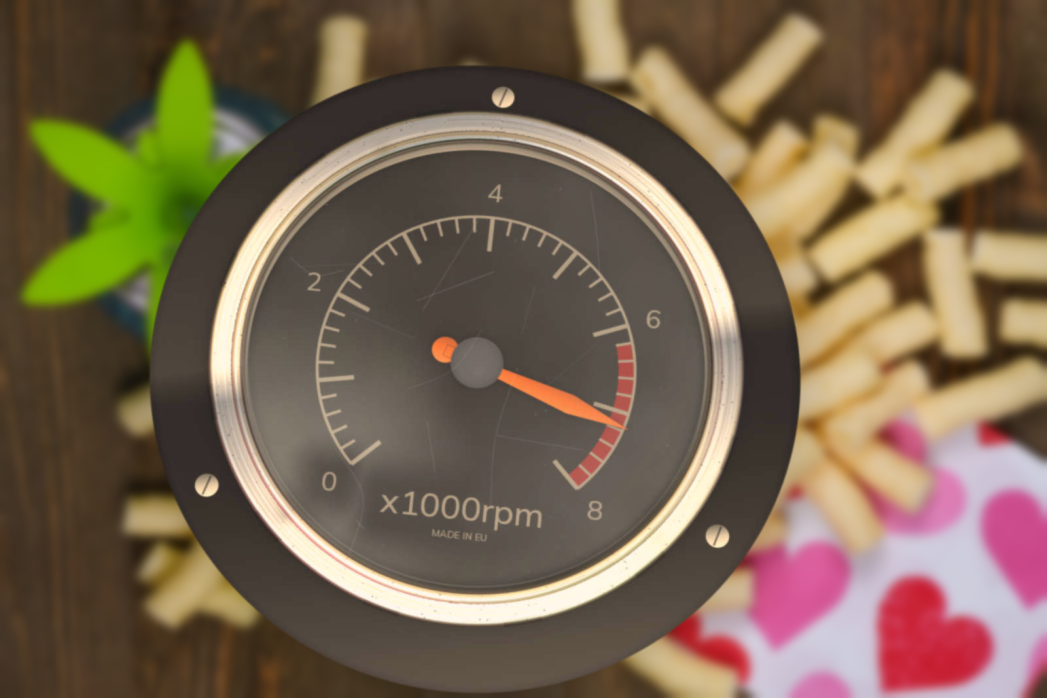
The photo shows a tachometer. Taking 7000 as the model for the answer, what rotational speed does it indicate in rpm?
7200
